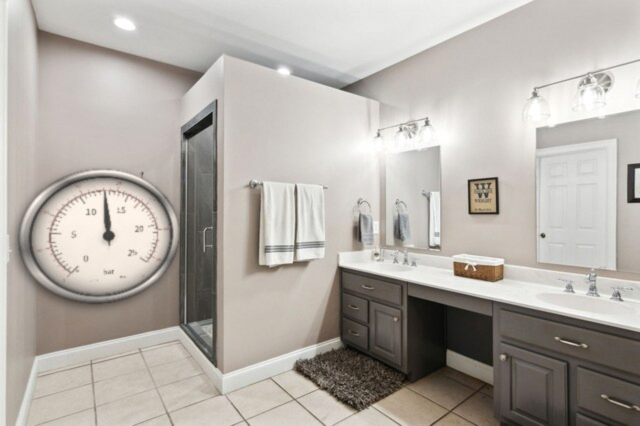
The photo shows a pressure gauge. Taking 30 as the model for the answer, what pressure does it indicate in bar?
12.5
